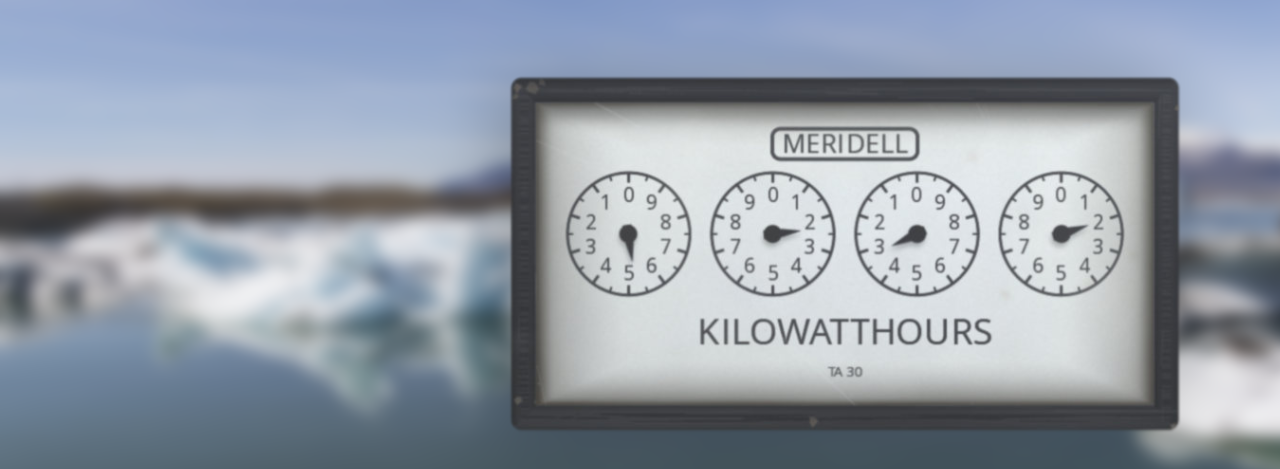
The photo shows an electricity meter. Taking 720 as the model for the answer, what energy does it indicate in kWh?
5232
